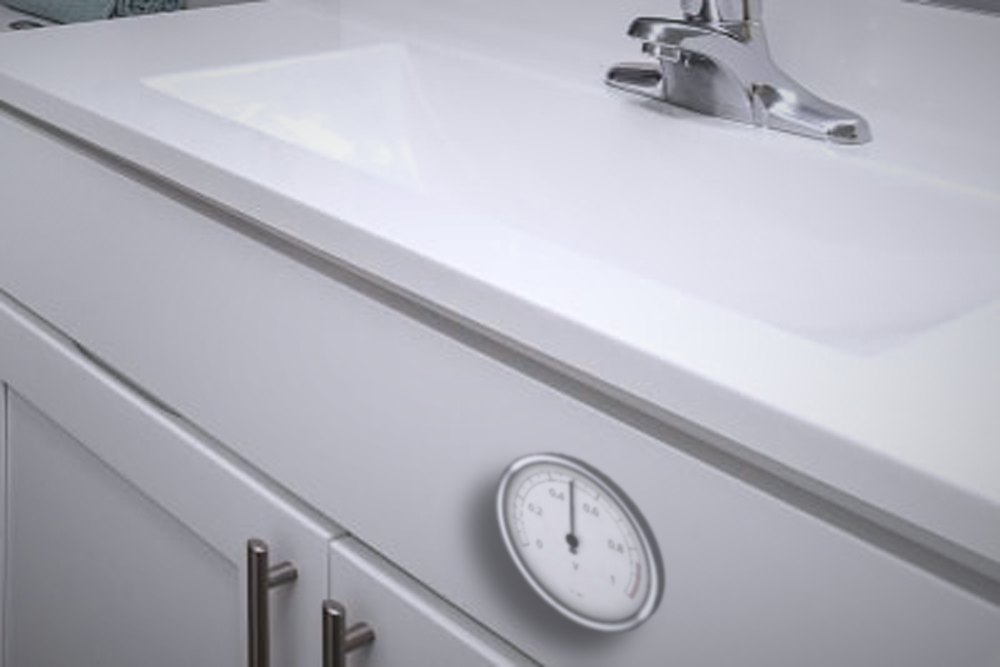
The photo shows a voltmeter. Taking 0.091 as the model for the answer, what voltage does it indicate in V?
0.5
